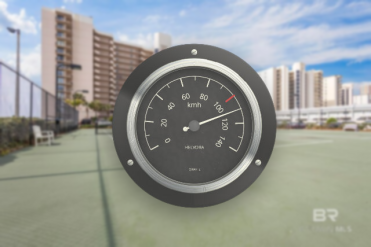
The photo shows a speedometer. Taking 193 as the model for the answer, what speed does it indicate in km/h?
110
